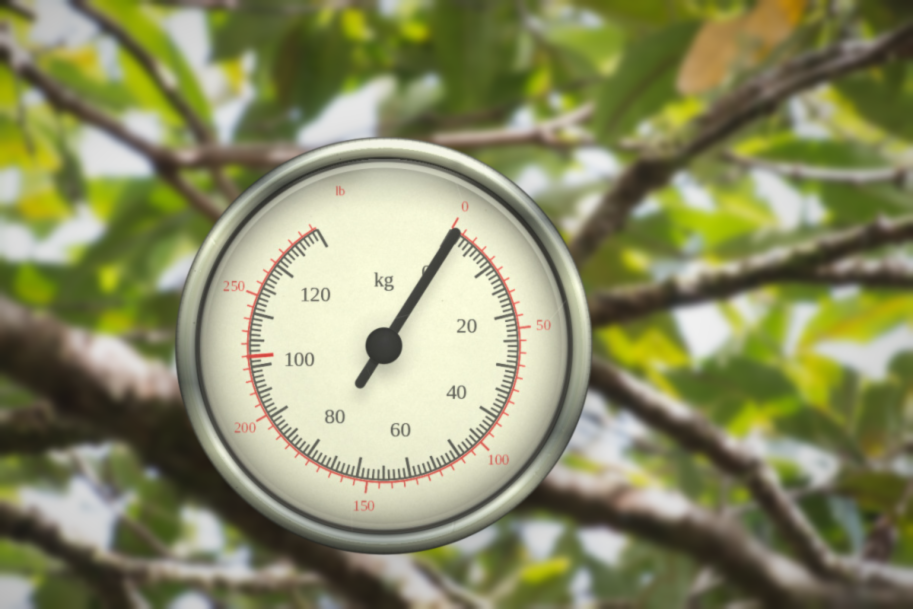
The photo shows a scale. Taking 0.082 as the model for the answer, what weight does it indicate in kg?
1
